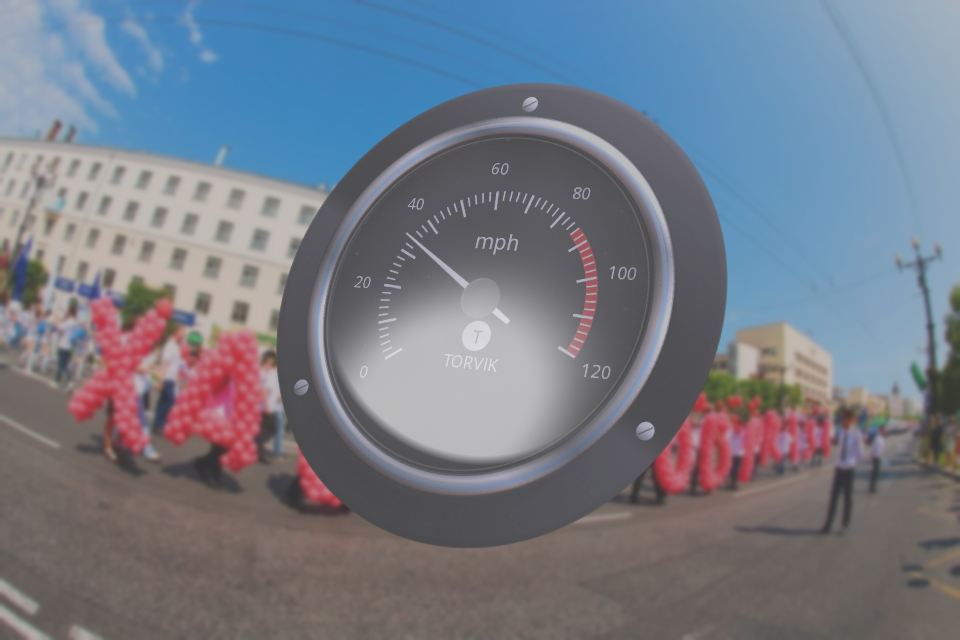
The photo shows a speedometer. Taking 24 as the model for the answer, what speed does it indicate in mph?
34
